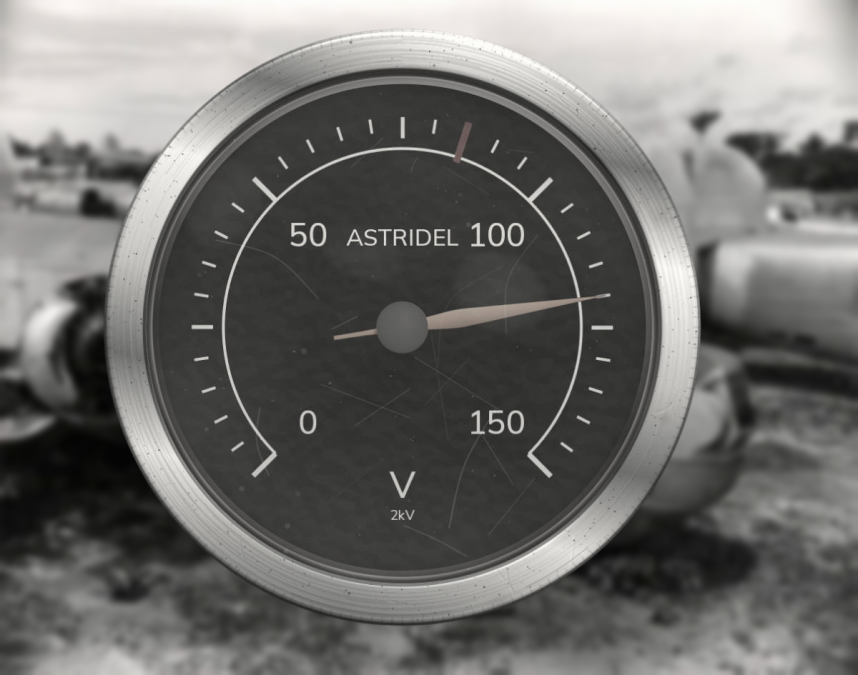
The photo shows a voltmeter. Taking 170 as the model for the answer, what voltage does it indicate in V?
120
